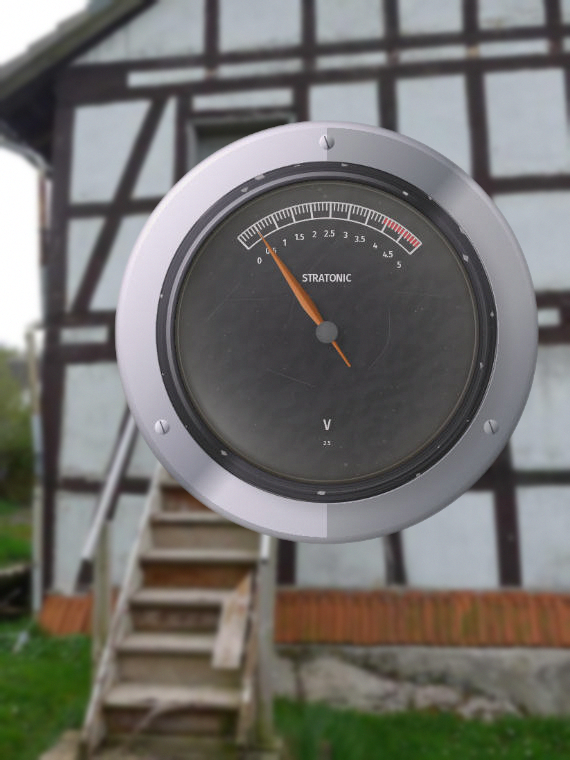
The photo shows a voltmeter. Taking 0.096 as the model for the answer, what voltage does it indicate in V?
0.5
